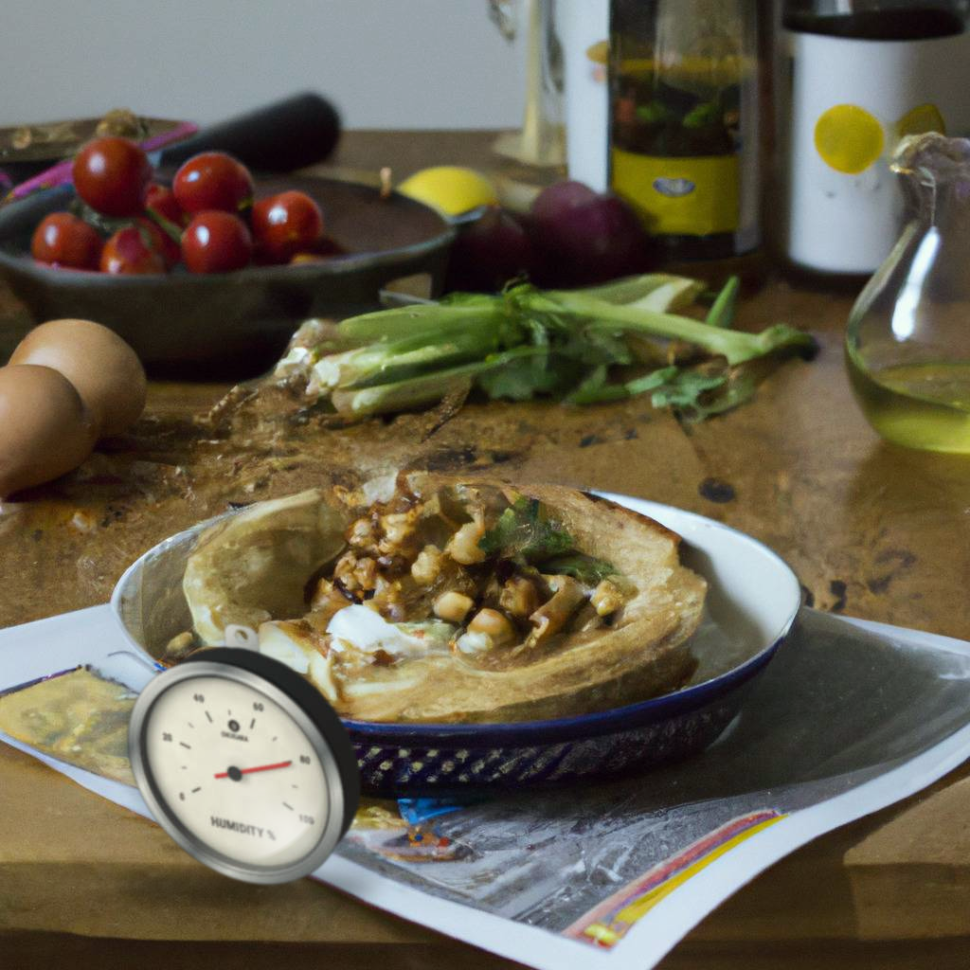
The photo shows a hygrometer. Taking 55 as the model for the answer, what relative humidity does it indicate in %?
80
